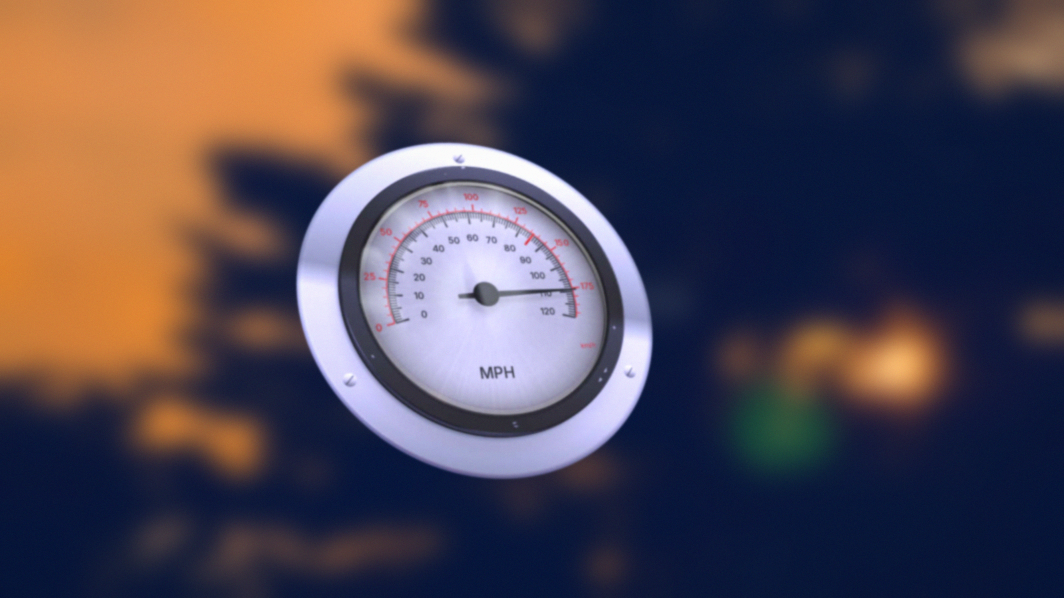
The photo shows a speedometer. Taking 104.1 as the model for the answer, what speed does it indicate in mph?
110
